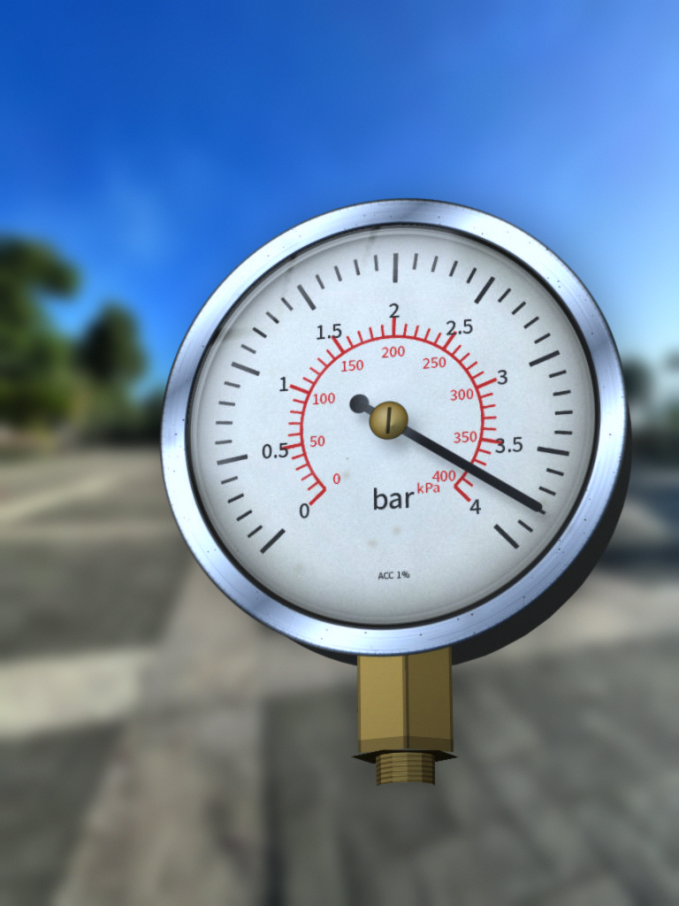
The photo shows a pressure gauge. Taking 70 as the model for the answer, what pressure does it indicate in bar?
3.8
